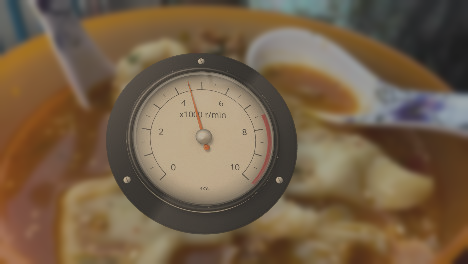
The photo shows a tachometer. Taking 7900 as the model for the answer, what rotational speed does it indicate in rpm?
4500
